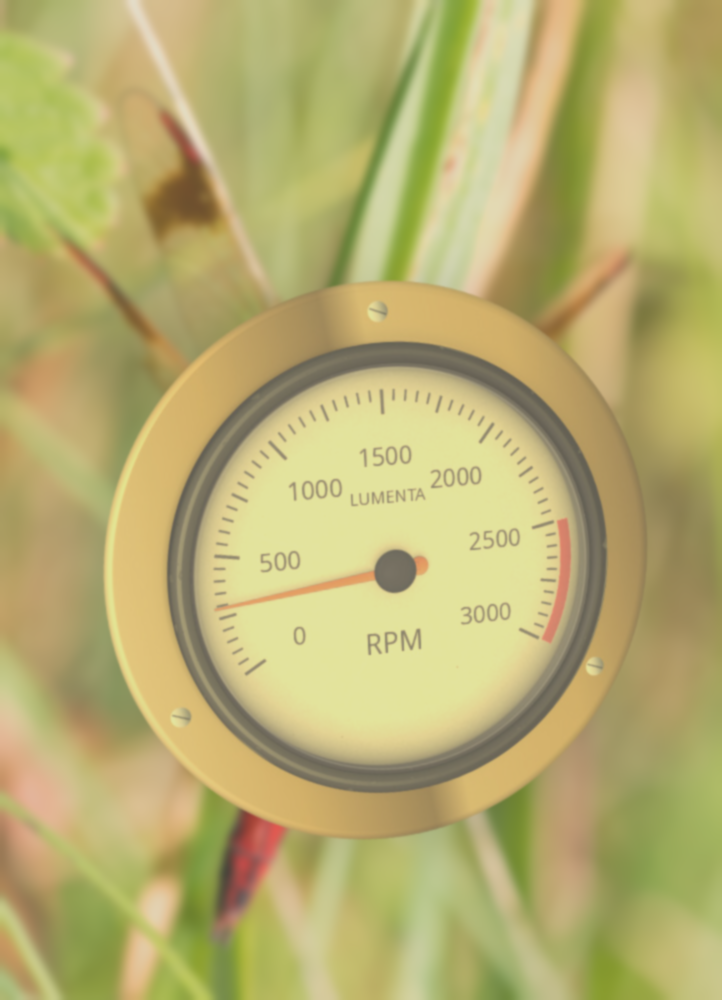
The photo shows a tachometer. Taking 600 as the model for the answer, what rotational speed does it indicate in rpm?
300
